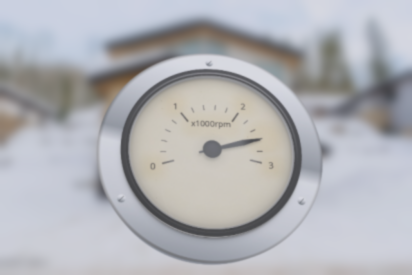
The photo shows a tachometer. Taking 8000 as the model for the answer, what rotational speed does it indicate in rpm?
2600
